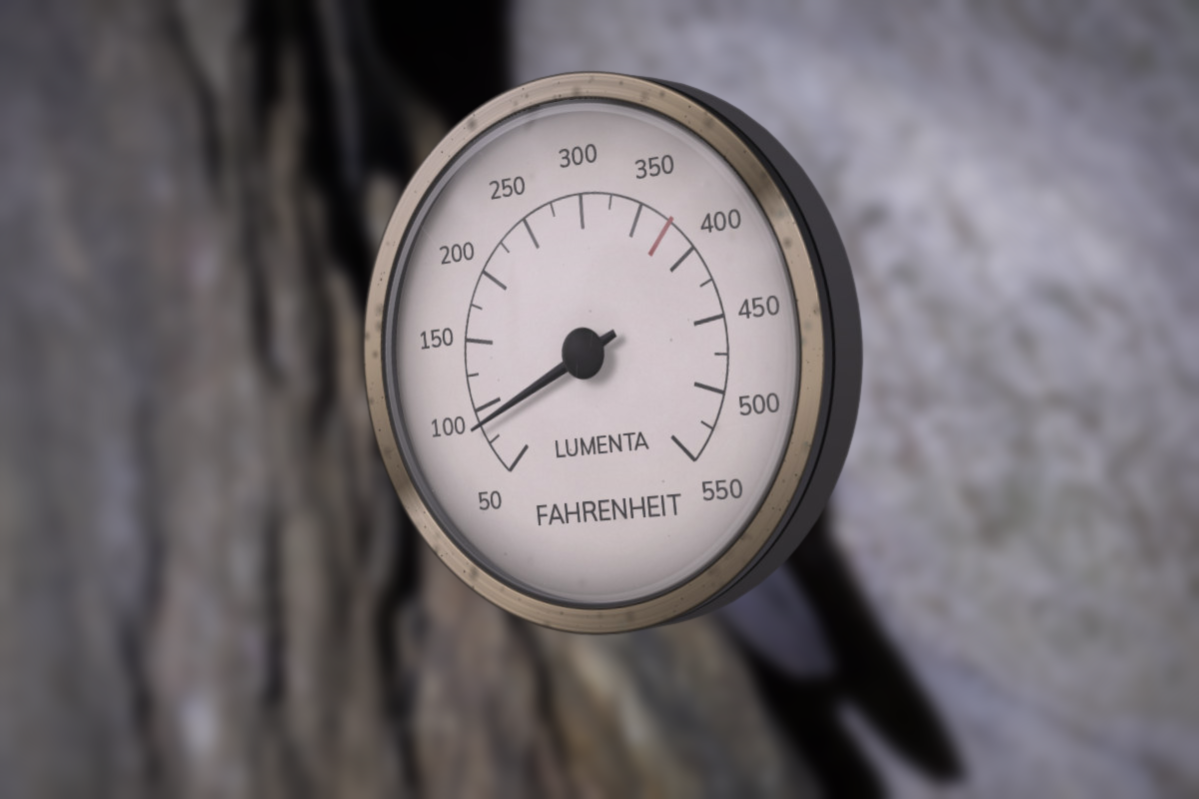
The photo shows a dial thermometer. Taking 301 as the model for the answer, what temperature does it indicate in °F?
87.5
